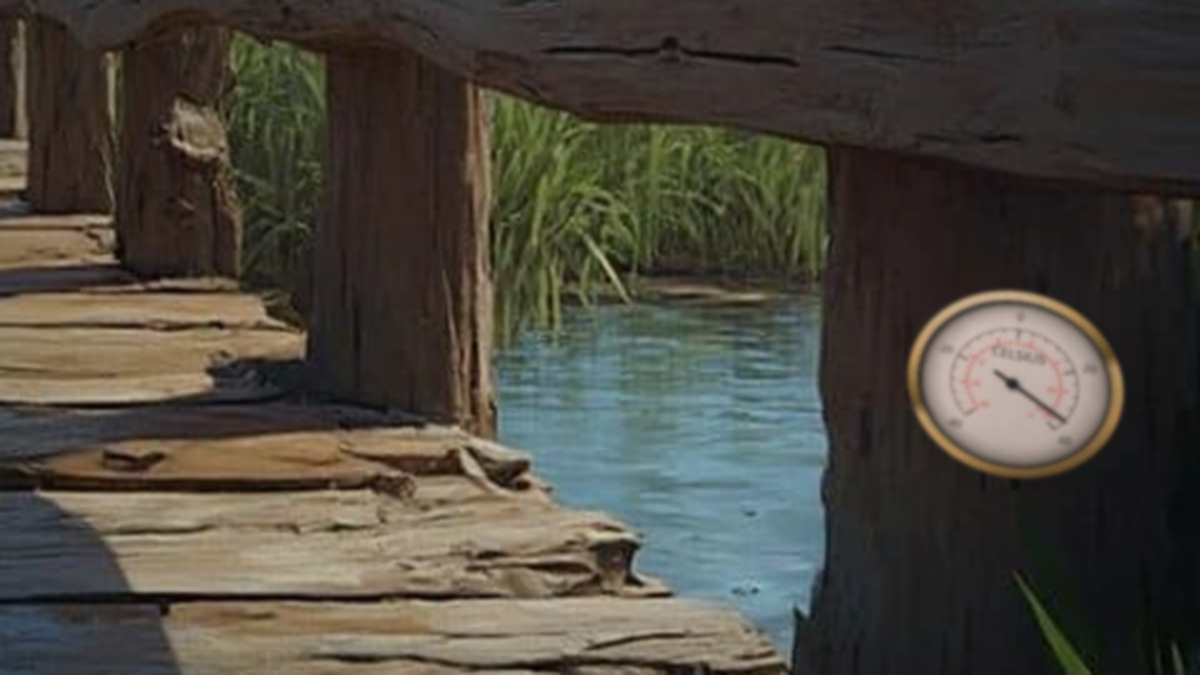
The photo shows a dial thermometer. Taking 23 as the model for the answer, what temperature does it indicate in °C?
36
